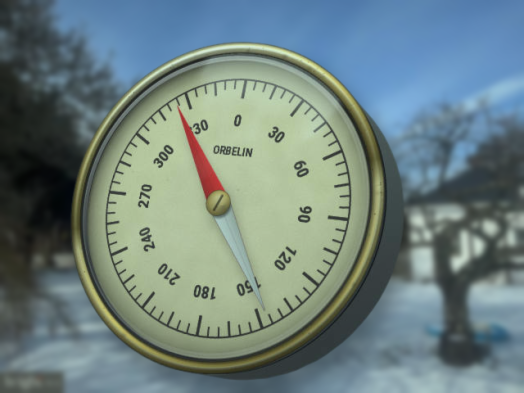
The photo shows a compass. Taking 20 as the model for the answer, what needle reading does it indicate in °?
325
